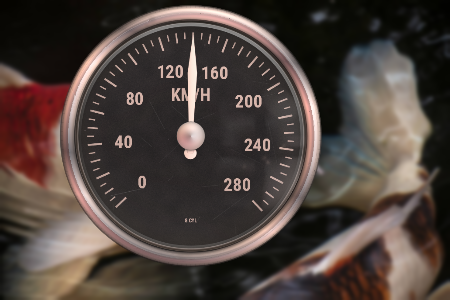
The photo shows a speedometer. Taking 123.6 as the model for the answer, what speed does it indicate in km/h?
140
